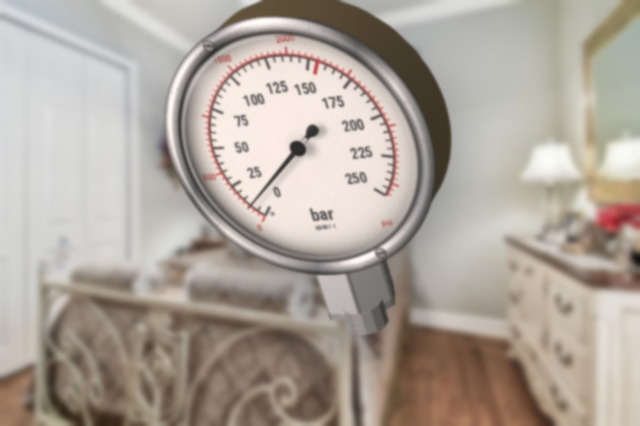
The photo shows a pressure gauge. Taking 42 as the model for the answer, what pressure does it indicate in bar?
10
